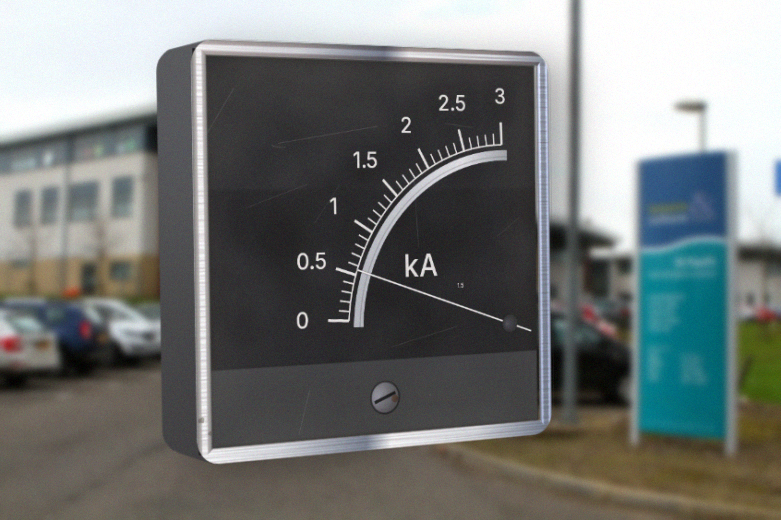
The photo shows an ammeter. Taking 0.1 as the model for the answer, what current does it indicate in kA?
0.55
